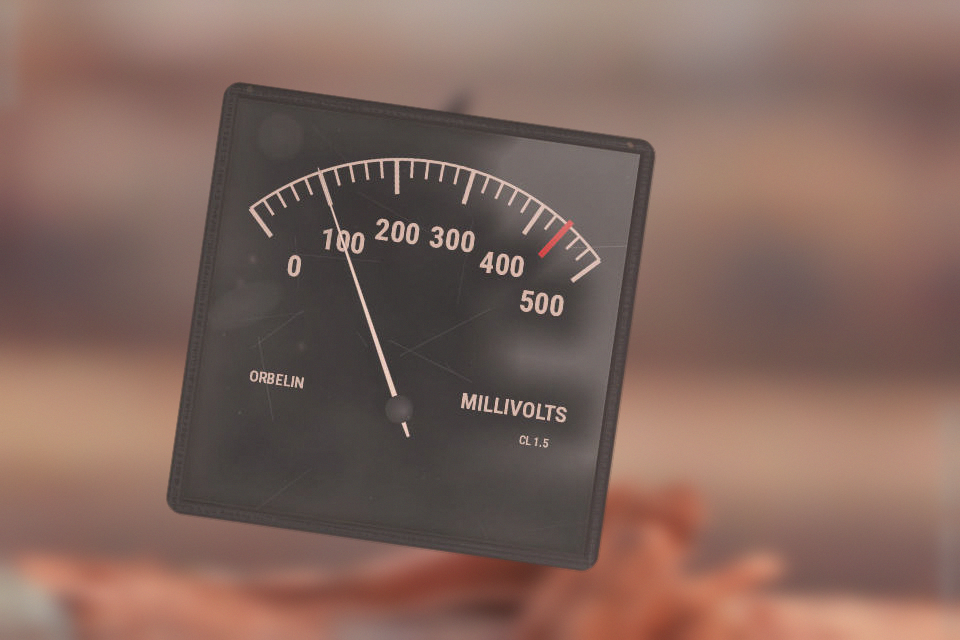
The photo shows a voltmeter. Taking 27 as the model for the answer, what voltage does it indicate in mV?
100
